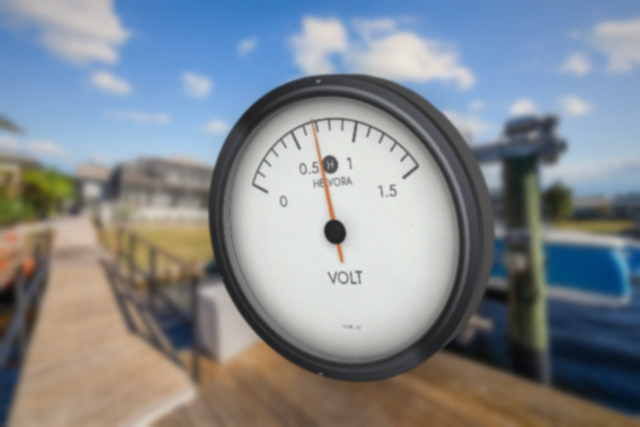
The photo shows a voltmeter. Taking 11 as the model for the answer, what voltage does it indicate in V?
0.7
